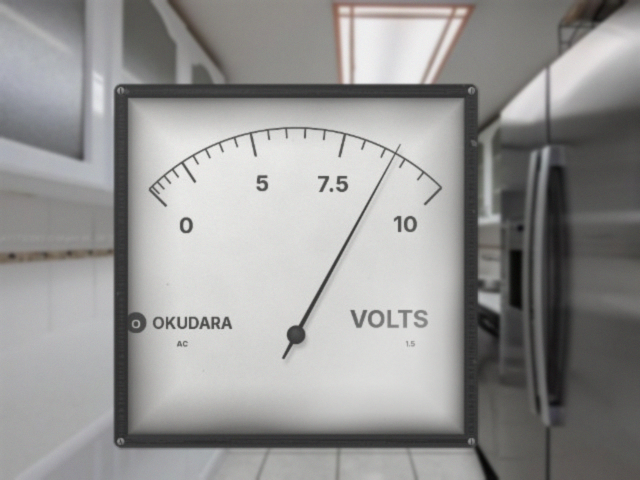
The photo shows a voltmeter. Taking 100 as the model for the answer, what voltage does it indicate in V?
8.75
